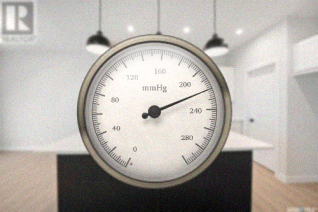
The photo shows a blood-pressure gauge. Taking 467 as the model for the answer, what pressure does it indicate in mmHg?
220
